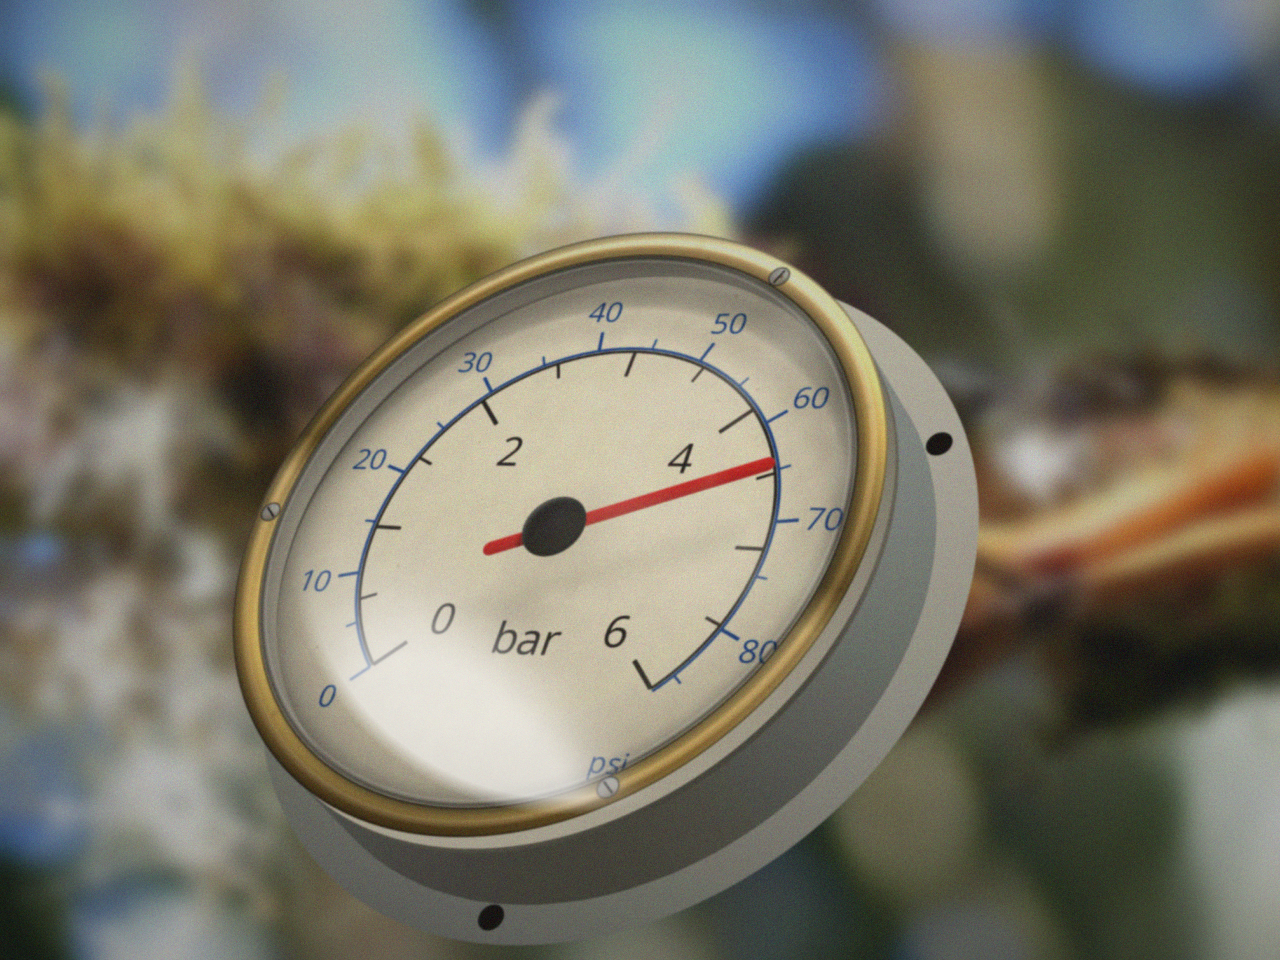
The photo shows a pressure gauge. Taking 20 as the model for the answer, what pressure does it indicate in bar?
4.5
